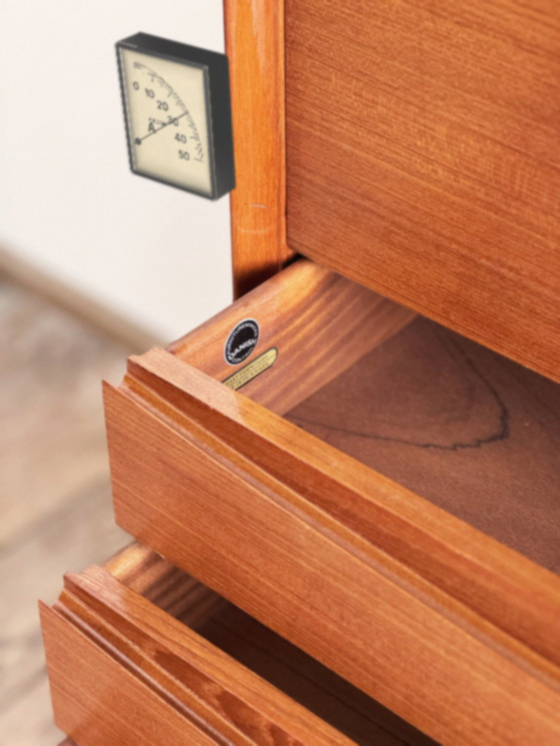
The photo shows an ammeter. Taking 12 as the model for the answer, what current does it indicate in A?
30
